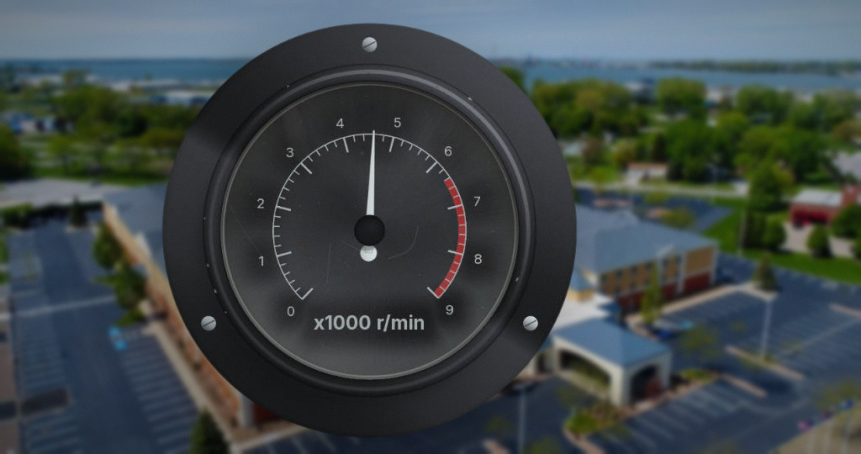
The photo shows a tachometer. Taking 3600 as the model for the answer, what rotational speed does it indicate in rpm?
4600
